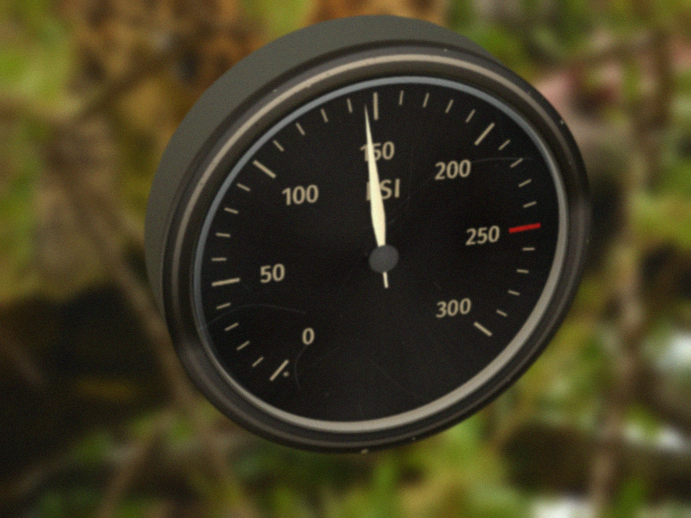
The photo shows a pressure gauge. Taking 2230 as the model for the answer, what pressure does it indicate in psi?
145
